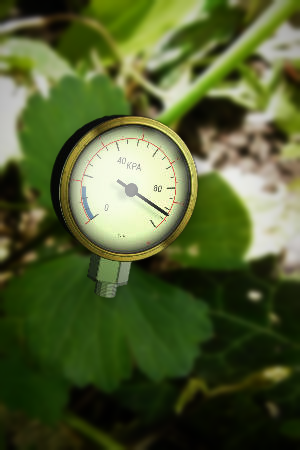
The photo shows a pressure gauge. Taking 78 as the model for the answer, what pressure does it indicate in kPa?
92.5
